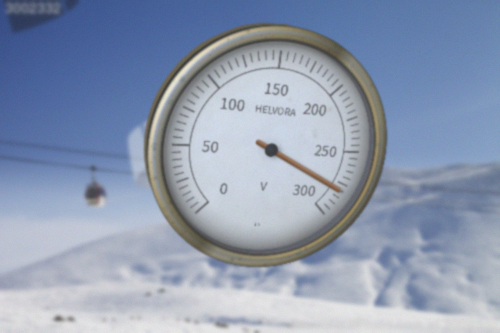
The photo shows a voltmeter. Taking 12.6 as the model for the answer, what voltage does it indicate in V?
280
